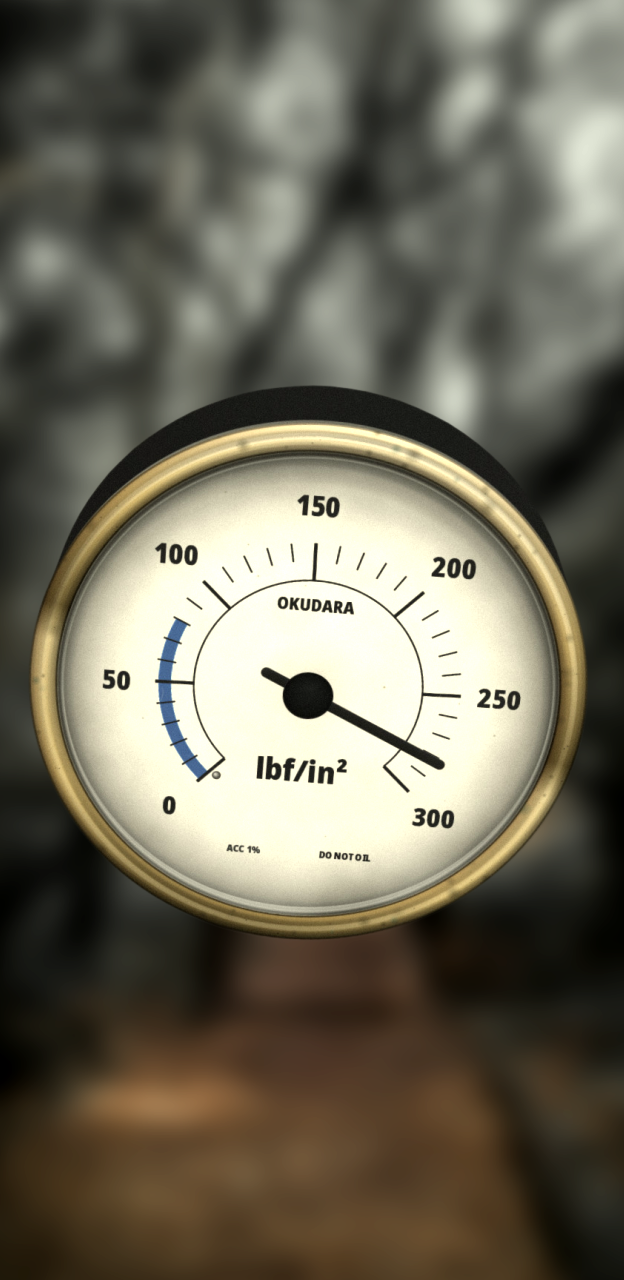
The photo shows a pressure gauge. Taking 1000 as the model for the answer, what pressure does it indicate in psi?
280
